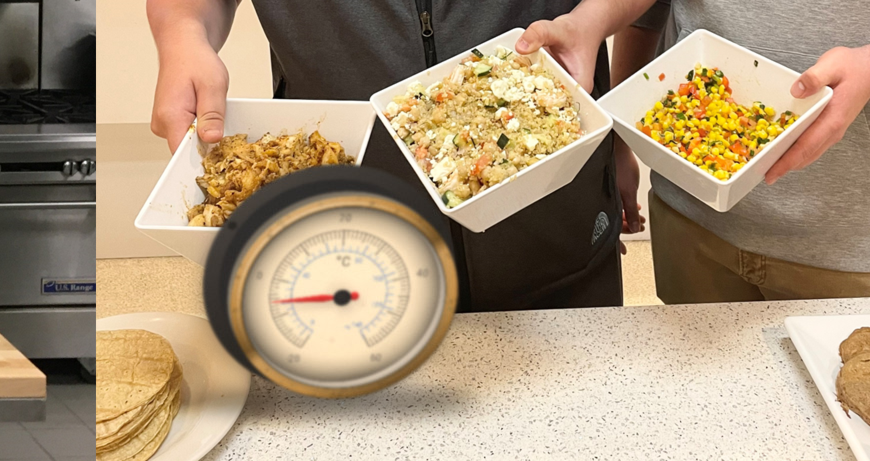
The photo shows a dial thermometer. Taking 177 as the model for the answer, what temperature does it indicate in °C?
-5
